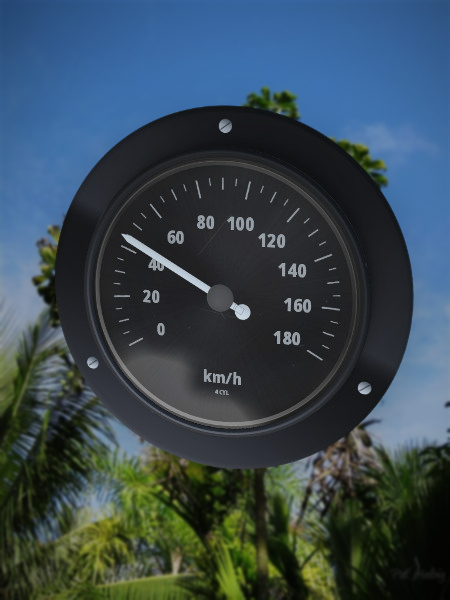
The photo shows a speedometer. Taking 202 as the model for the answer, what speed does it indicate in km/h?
45
